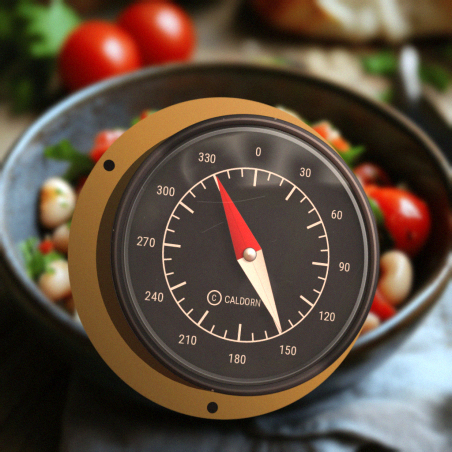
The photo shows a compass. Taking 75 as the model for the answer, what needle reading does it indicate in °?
330
